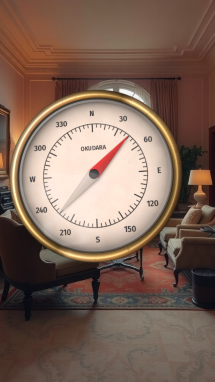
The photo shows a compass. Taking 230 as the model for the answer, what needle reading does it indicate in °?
45
